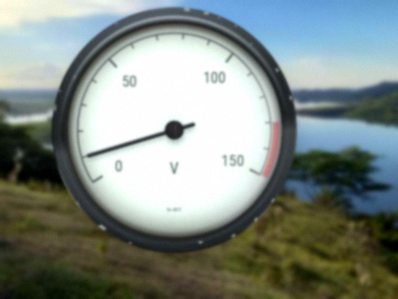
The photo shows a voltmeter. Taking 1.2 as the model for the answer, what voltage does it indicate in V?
10
